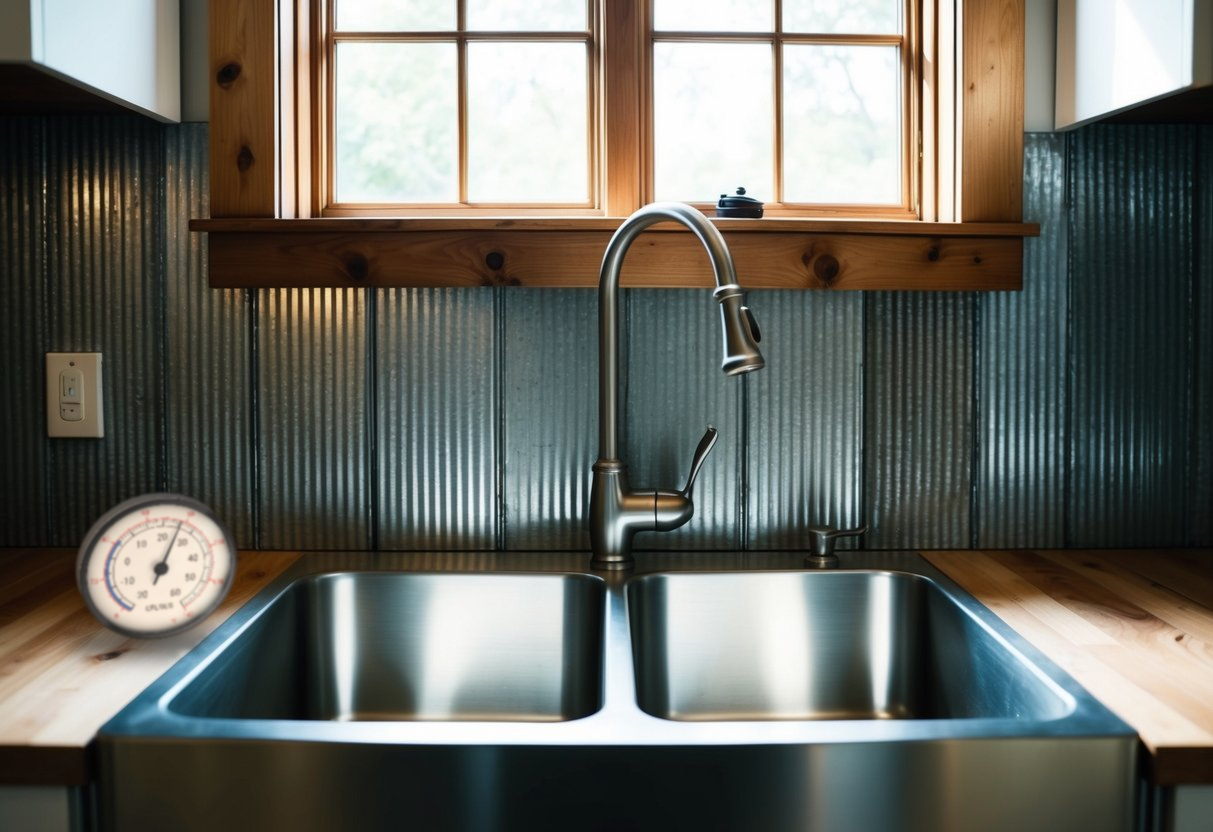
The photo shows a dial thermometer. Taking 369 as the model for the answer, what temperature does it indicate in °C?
25
